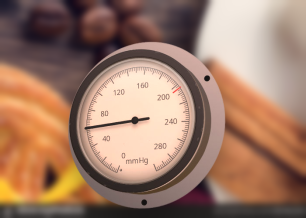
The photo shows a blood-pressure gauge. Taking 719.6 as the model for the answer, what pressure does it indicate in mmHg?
60
